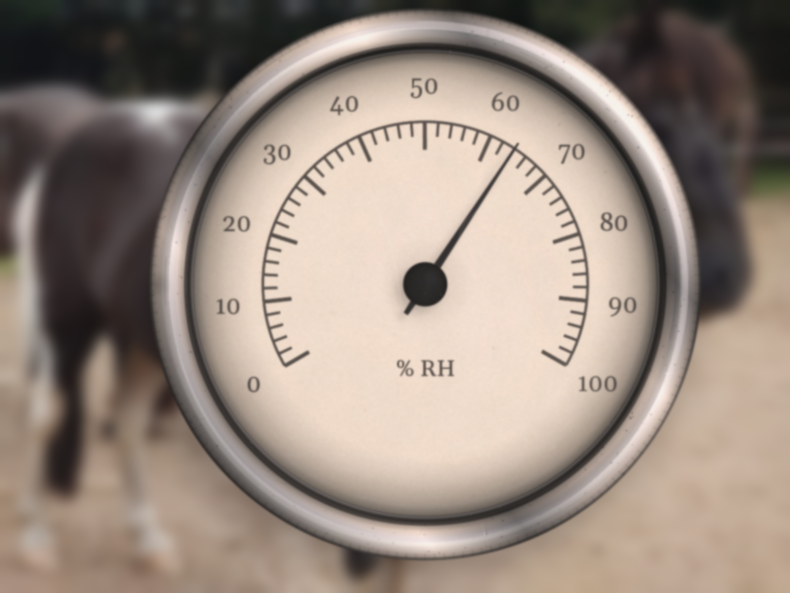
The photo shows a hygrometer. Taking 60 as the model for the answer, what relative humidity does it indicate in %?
64
